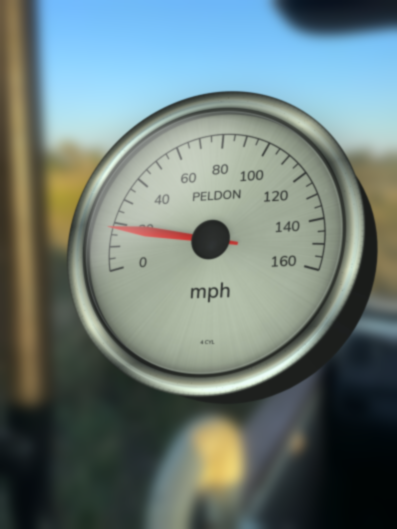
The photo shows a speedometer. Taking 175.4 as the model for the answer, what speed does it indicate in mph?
17.5
